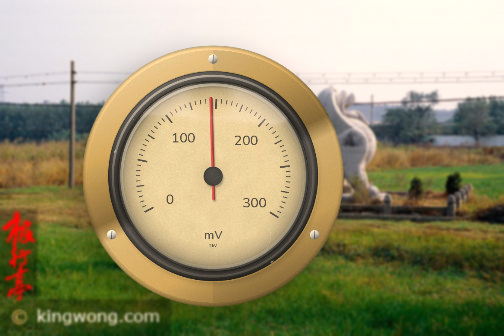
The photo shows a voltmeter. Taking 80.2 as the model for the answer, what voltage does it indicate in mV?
145
